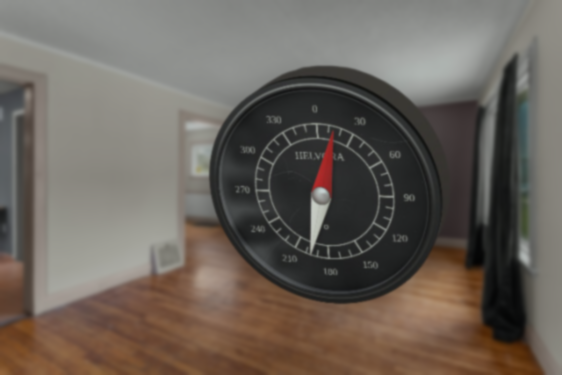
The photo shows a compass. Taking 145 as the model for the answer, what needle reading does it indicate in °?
15
